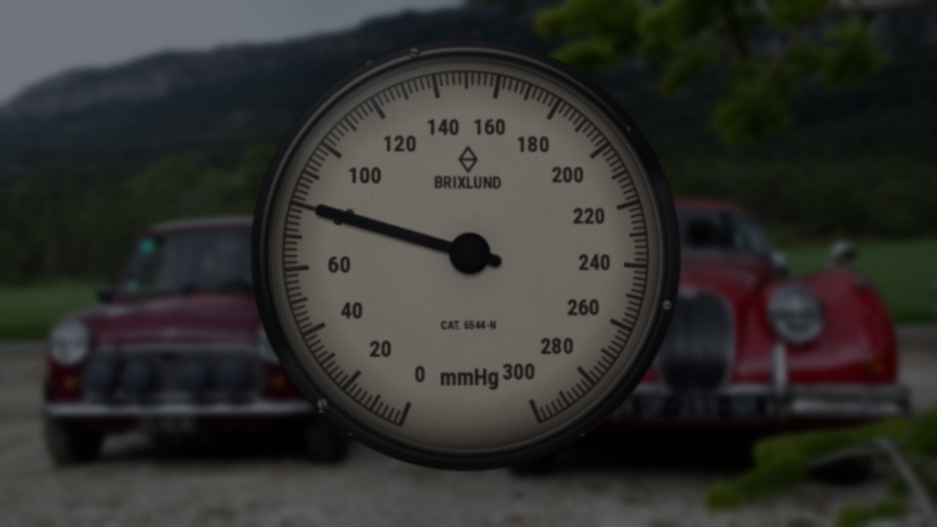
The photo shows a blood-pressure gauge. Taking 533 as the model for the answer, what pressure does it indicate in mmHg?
80
